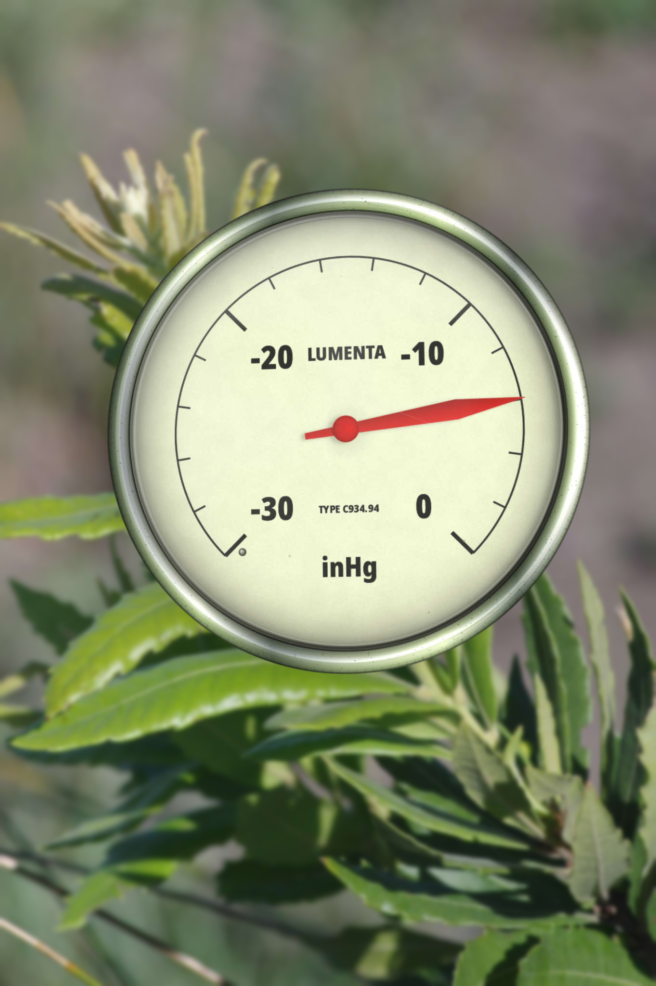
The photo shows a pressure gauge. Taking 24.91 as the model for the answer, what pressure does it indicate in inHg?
-6
